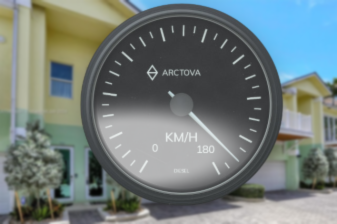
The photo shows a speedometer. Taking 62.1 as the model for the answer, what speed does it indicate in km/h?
170
